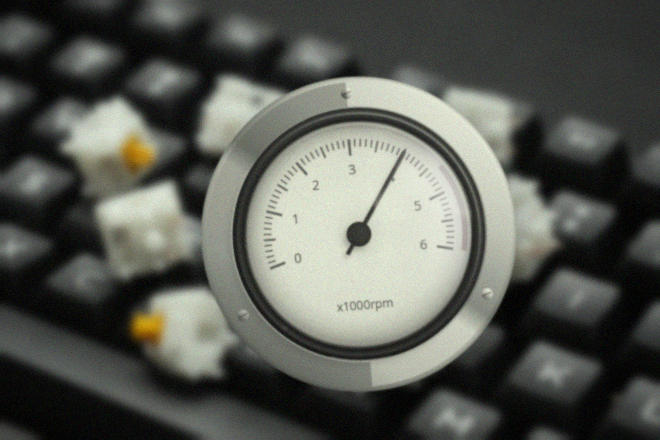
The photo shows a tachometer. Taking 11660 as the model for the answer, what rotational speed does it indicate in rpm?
4000
